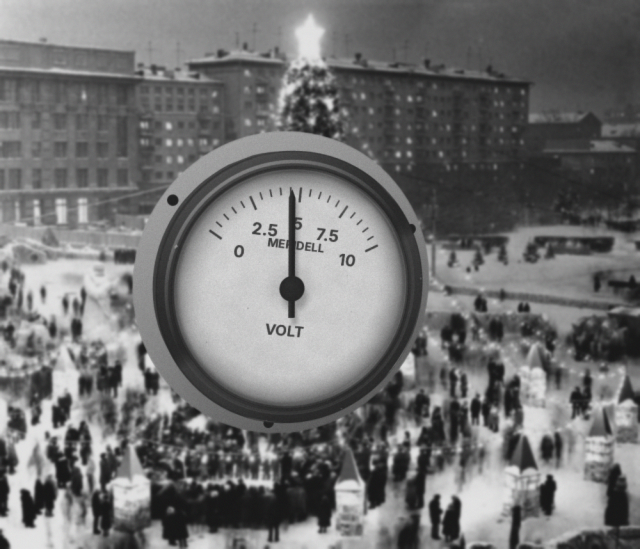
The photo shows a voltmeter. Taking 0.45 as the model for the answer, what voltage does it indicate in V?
4.5
